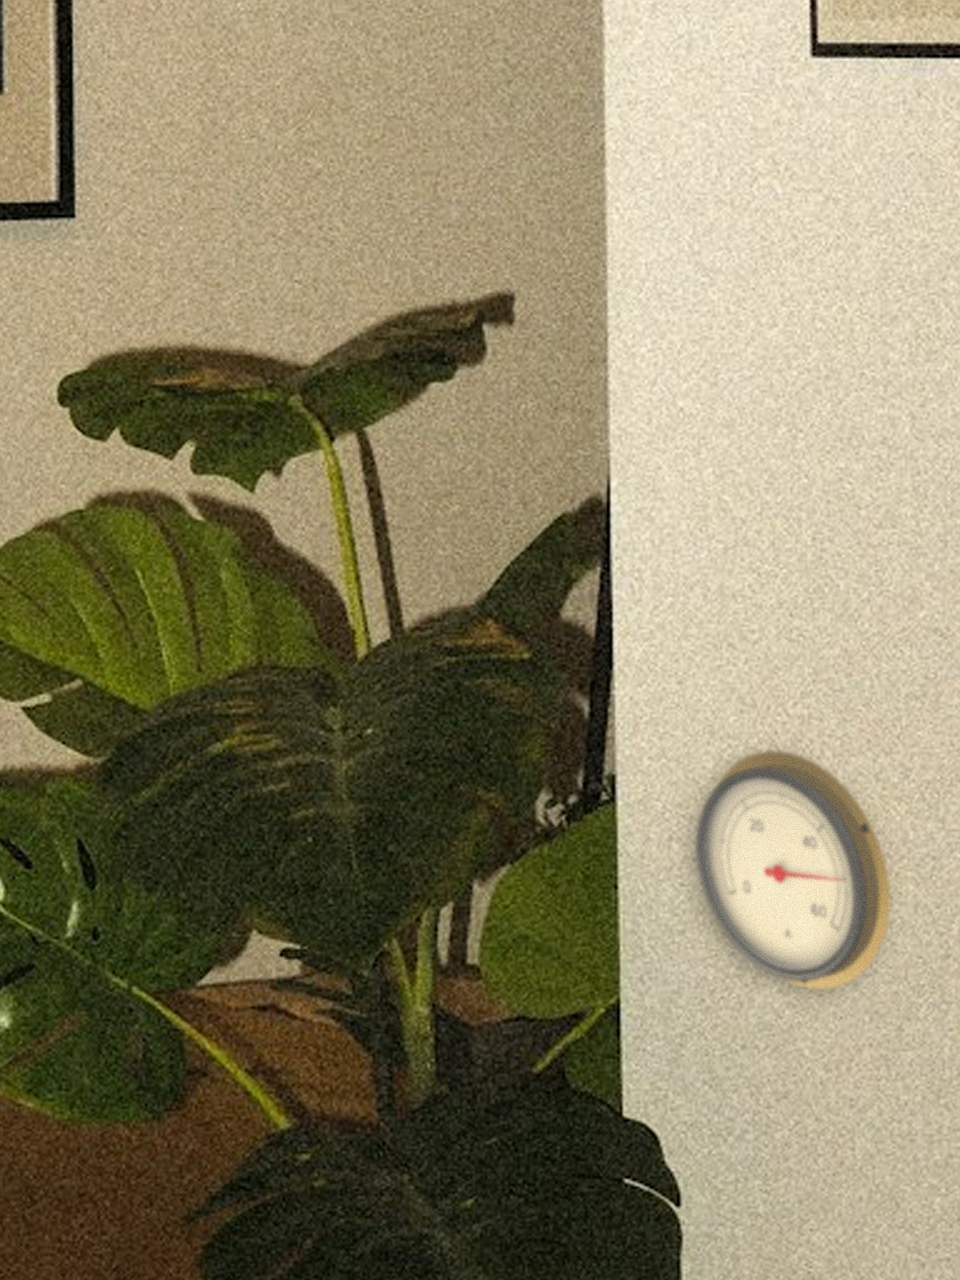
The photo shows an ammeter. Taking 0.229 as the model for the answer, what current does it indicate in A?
50
